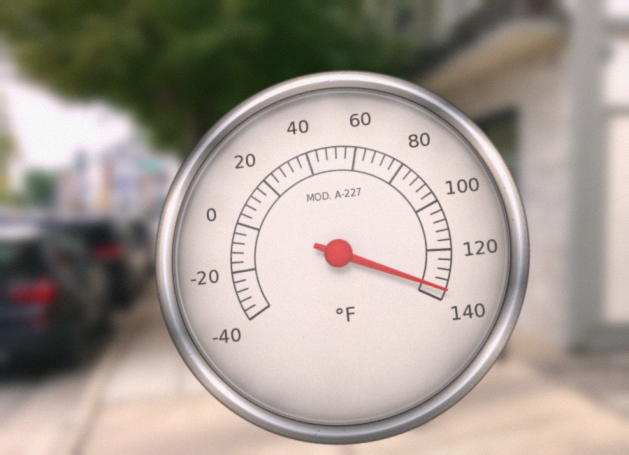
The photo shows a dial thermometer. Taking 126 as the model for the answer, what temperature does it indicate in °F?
136
